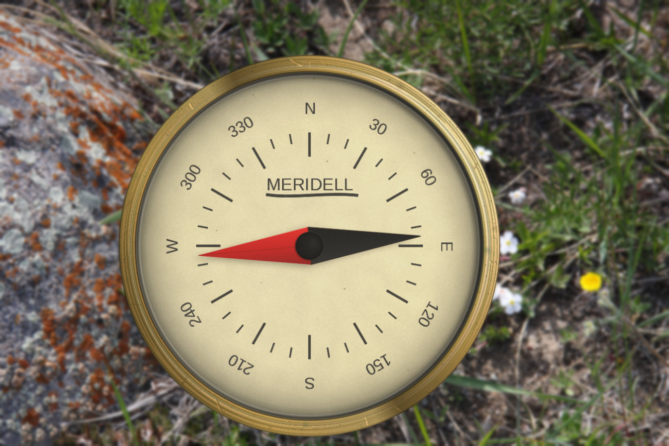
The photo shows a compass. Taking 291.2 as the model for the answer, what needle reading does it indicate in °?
265
